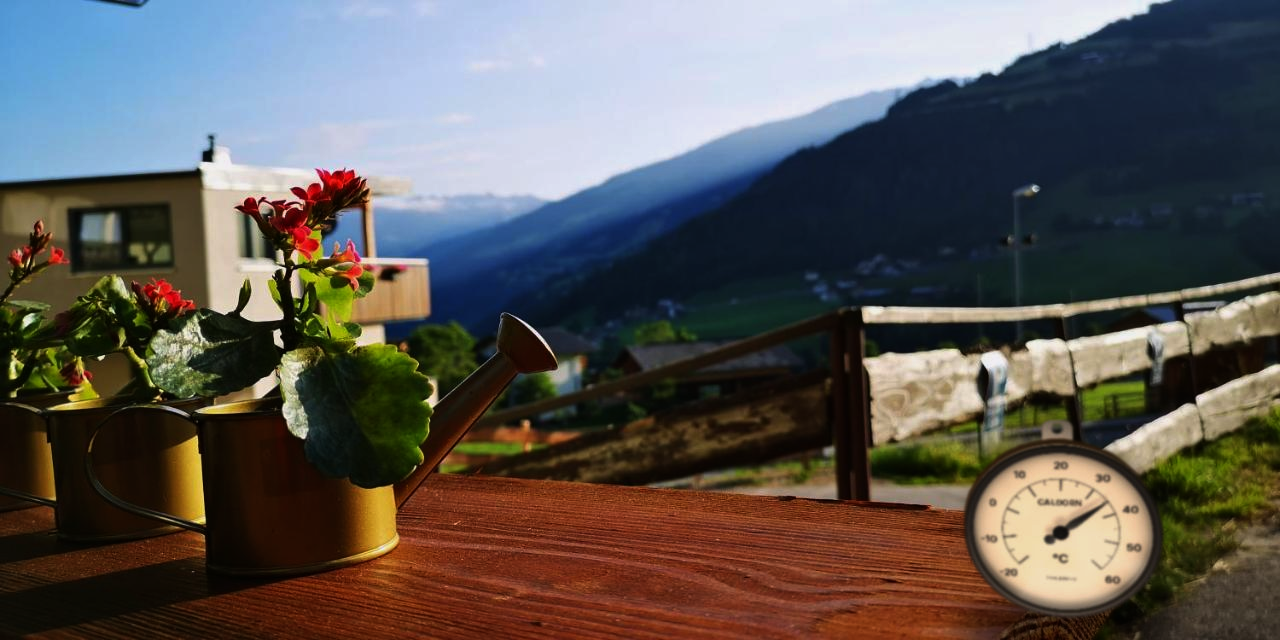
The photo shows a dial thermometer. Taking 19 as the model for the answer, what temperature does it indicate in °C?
35
